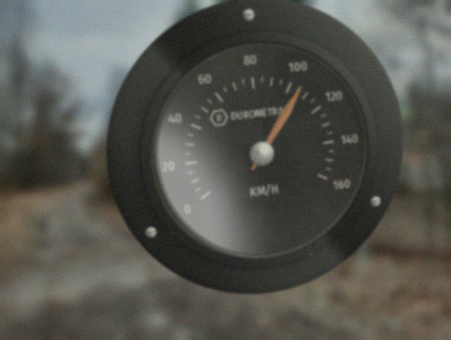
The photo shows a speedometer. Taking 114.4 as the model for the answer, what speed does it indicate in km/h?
105
